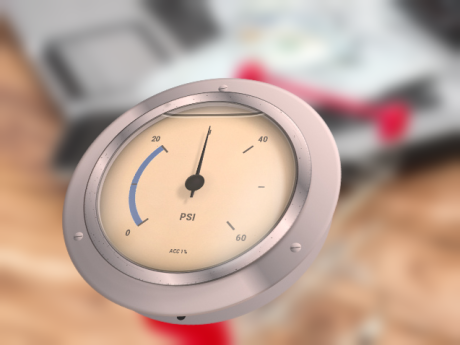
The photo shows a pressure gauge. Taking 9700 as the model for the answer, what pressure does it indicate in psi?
30
